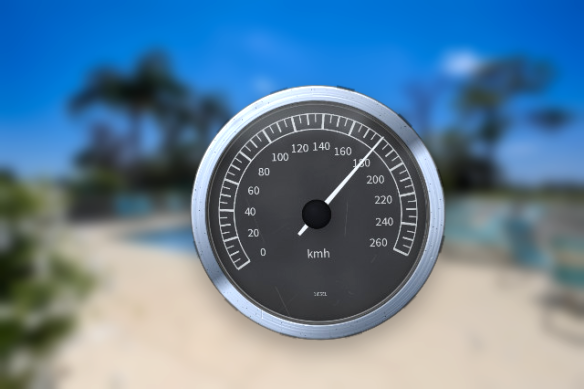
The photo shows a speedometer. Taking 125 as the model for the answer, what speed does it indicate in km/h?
180
